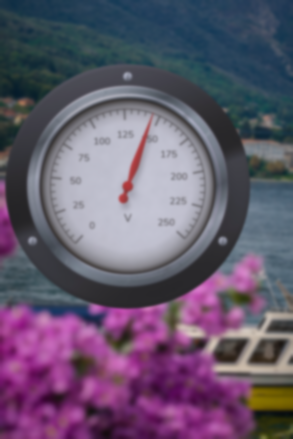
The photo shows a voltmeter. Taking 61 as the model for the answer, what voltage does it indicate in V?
145
